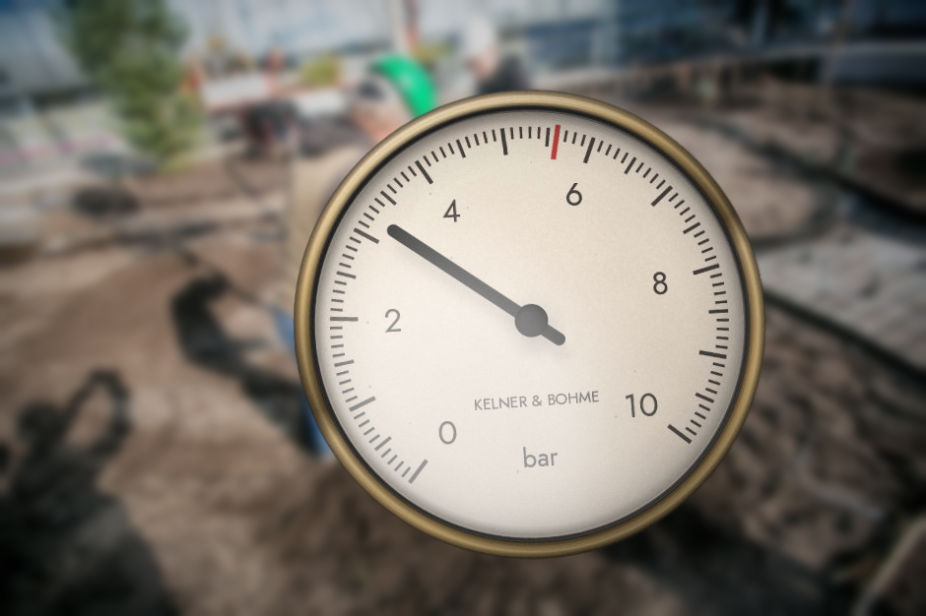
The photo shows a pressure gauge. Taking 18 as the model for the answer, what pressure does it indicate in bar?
3.2
